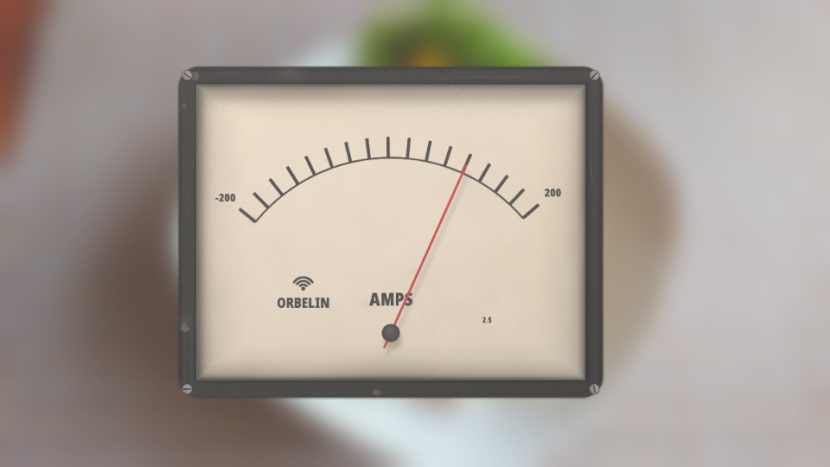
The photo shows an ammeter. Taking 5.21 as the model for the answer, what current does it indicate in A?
100
